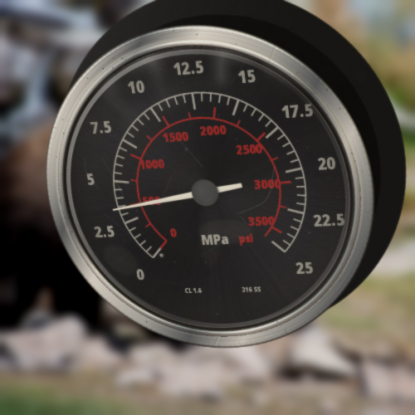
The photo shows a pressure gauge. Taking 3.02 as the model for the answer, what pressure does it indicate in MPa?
3.5
